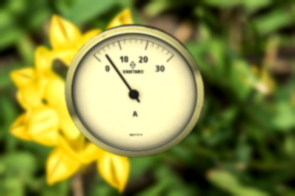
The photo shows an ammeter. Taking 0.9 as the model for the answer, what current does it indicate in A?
4
